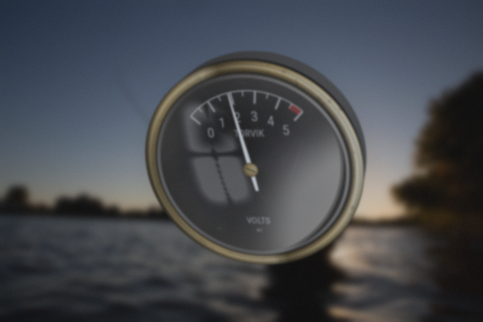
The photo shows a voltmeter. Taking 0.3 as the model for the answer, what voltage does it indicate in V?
2
